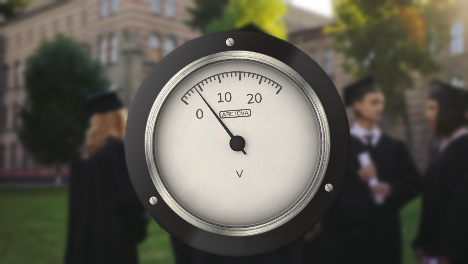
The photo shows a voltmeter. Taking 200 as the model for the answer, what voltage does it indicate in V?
4
